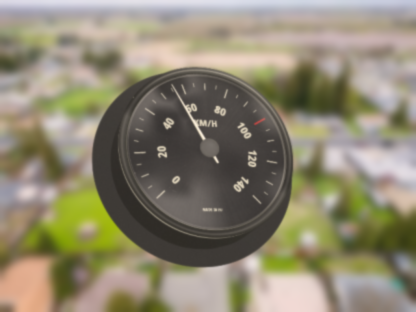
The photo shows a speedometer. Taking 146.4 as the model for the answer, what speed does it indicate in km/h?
55
